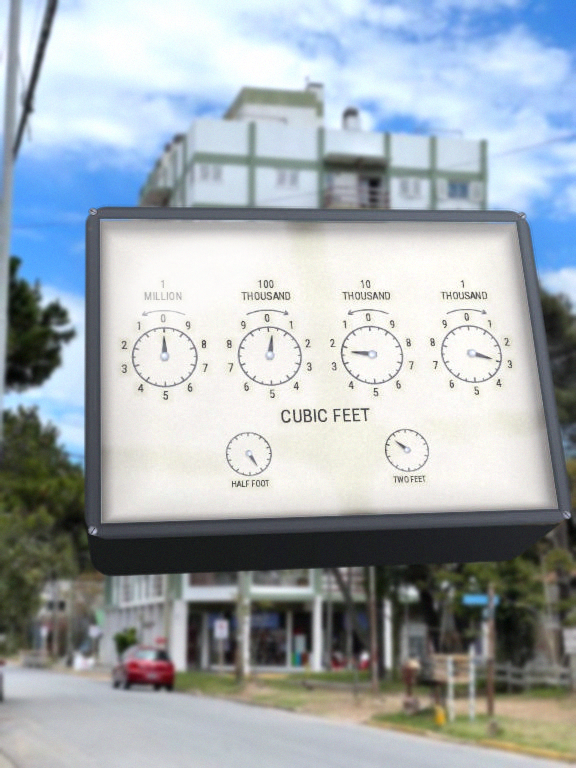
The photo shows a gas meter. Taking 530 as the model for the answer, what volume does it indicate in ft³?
2300
